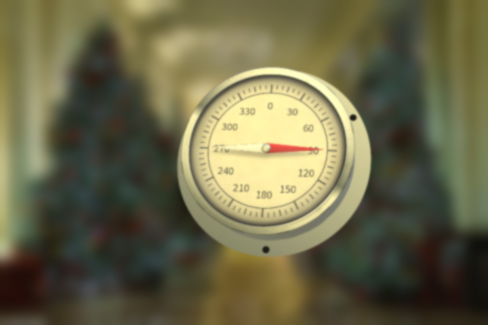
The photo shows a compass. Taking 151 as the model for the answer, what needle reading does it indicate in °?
90
